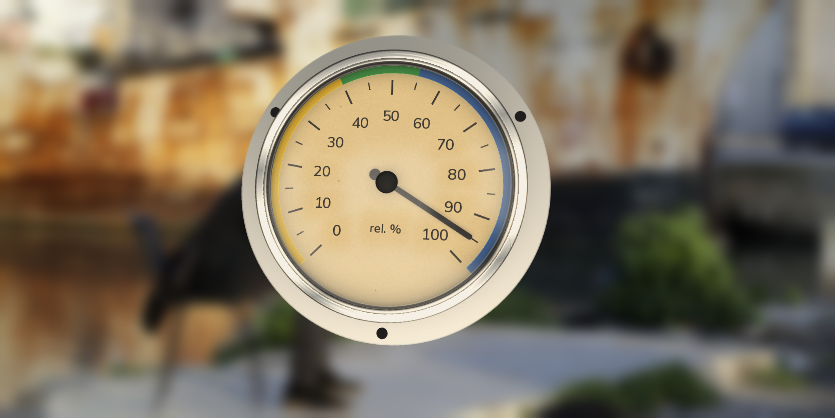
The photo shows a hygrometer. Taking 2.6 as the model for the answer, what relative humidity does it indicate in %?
95
